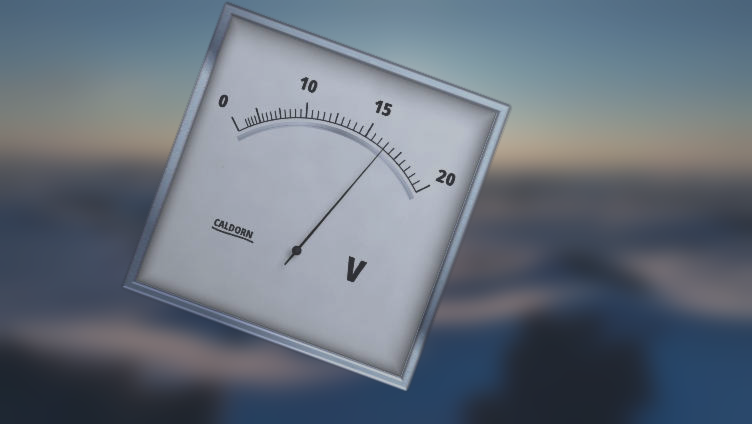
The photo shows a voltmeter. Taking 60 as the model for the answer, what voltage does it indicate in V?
16.5
